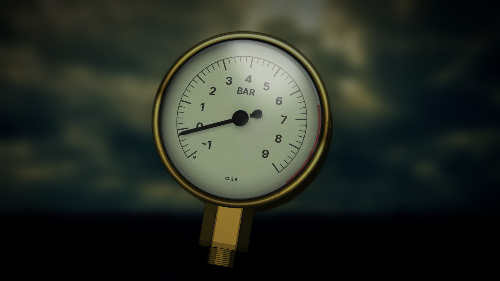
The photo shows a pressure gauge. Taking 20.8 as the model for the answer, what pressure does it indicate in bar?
-0.2
